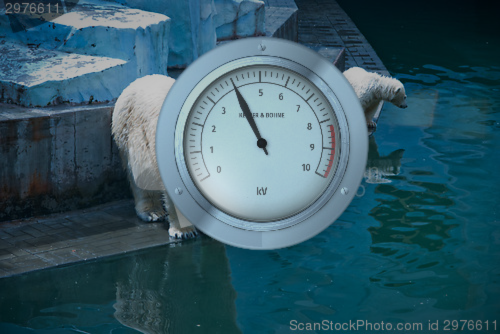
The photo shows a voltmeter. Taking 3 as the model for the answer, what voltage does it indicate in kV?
4
